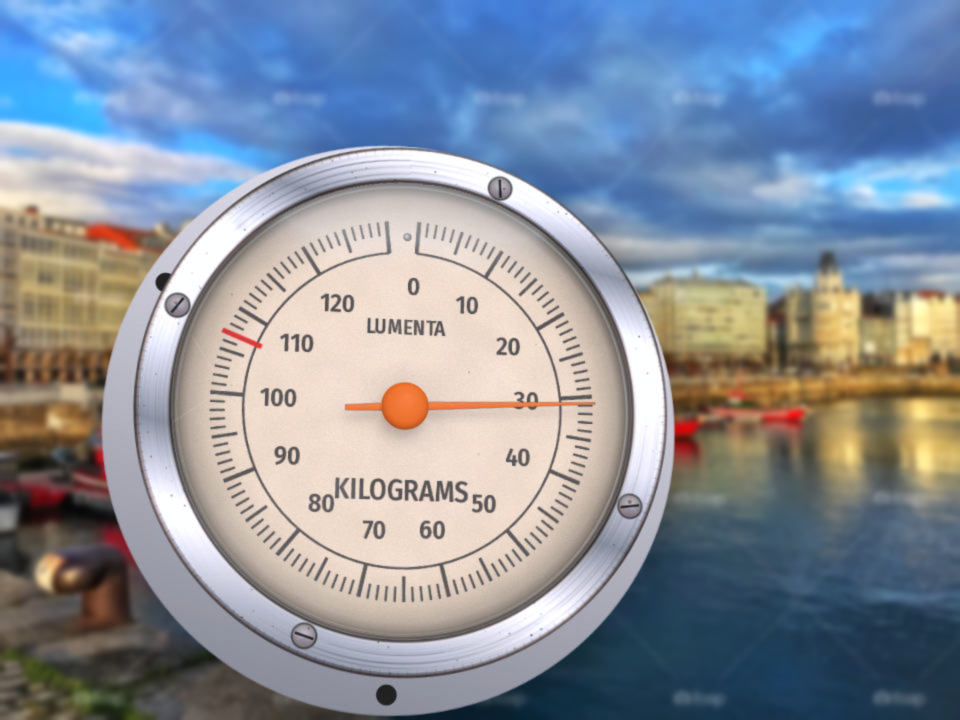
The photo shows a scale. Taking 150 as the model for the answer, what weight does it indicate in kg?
31
